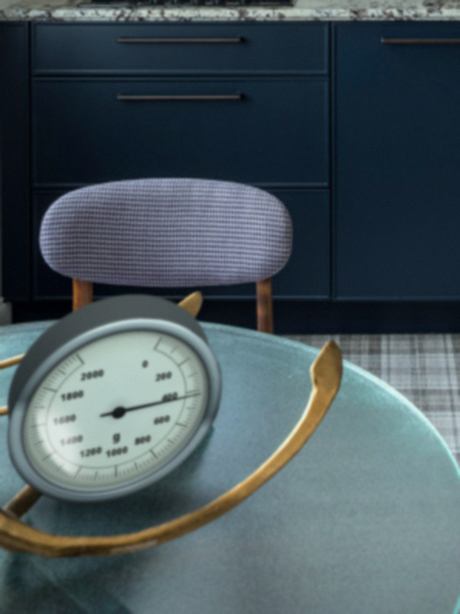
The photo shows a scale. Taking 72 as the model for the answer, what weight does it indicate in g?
400
